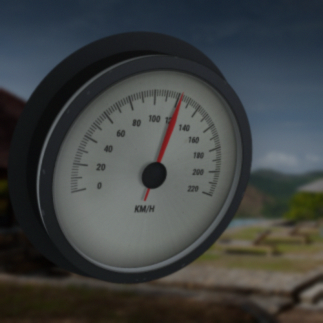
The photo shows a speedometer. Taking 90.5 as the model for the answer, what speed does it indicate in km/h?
120
